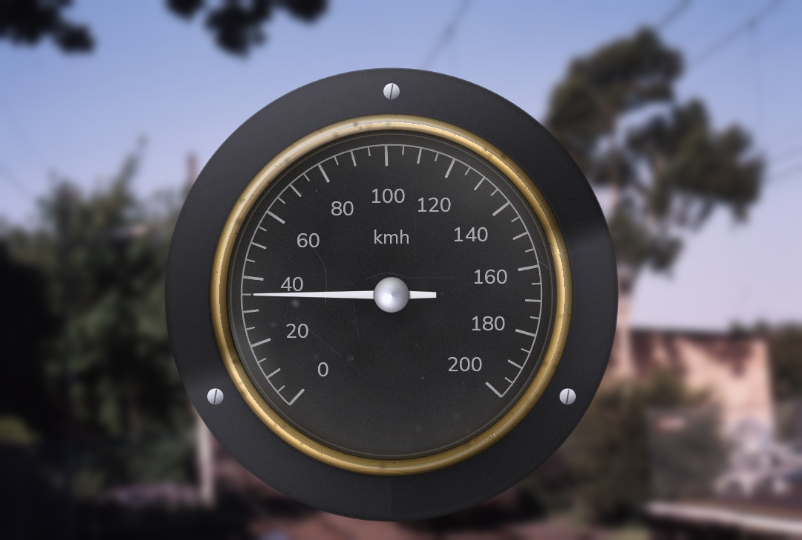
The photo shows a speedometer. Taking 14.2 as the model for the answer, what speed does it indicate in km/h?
35
